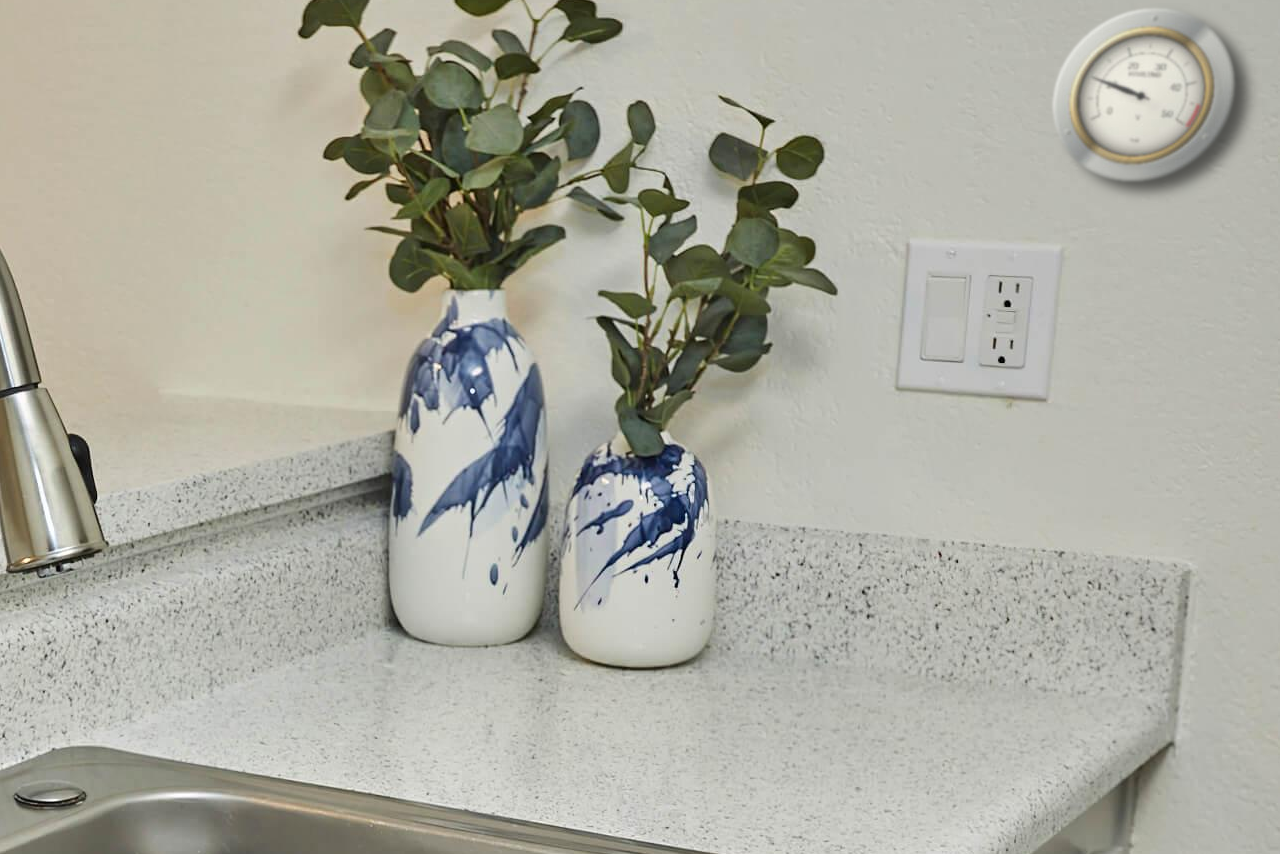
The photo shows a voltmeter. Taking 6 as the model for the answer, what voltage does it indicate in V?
10
